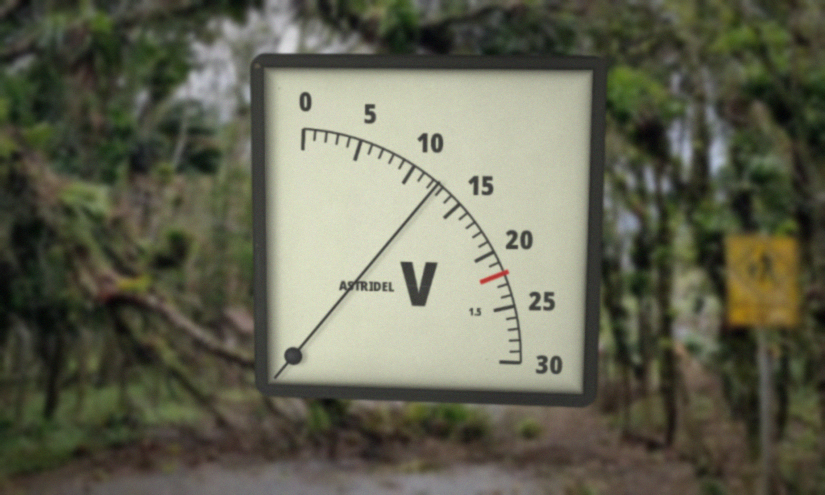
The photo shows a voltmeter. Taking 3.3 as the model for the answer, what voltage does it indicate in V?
12.5
